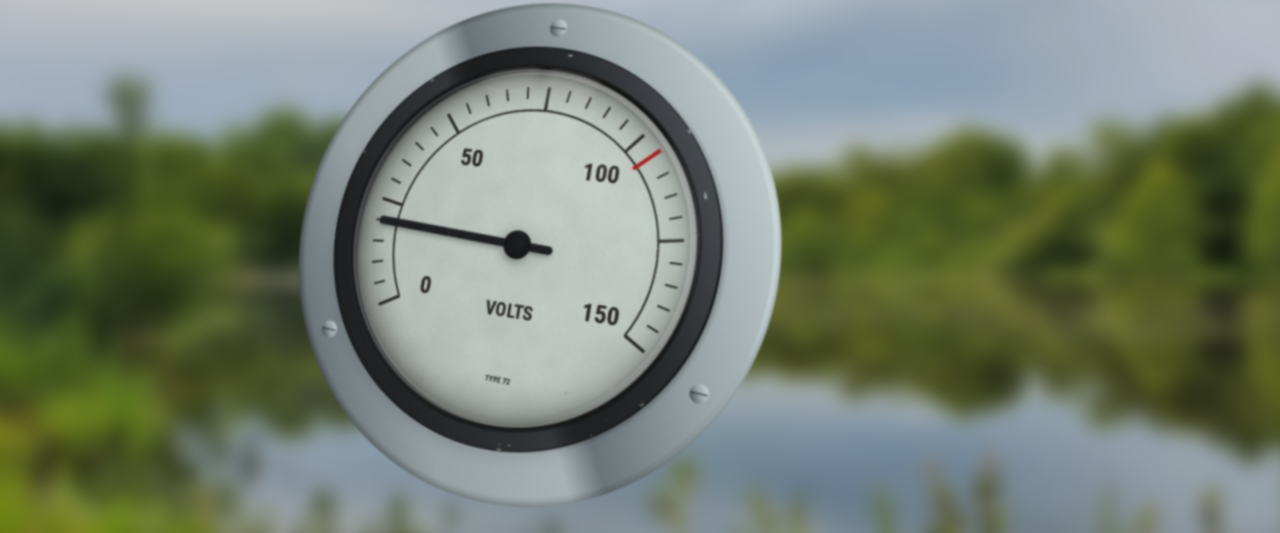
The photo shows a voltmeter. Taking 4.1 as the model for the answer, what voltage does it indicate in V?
20
